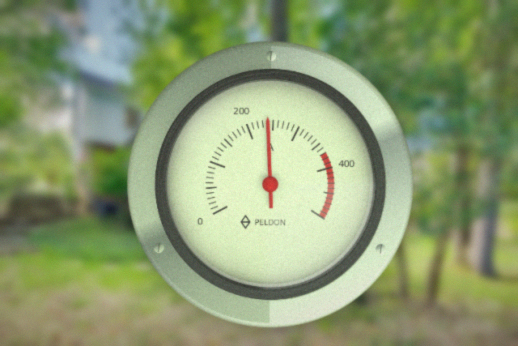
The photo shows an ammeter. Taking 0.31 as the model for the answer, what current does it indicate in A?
240
